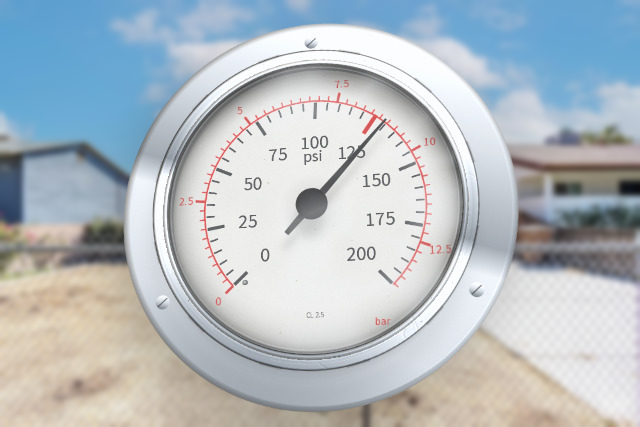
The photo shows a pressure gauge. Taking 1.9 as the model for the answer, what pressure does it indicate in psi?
130
